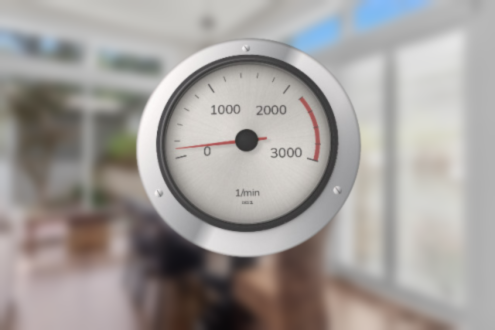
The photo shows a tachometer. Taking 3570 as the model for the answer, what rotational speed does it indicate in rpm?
100
